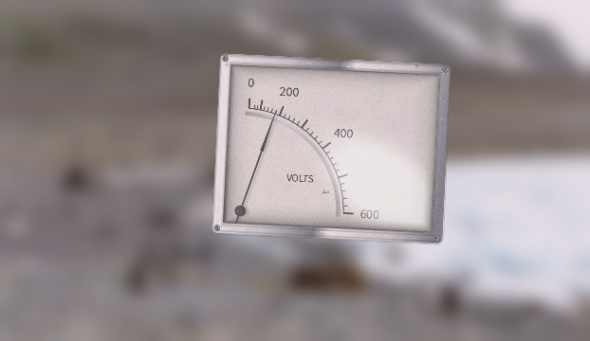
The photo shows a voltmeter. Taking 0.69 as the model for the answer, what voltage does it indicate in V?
180
